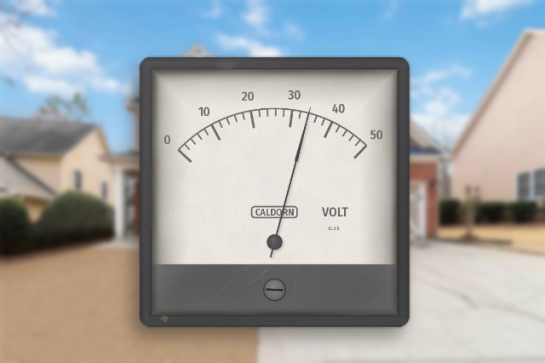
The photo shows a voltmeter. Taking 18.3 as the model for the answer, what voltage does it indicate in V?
34
